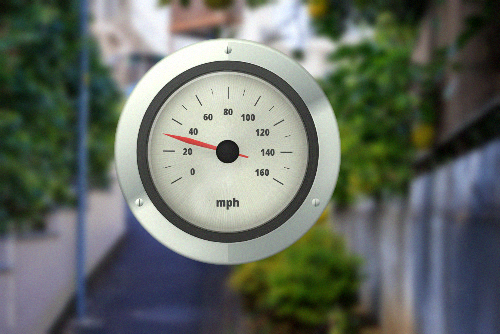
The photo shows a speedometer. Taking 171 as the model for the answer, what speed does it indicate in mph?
30
